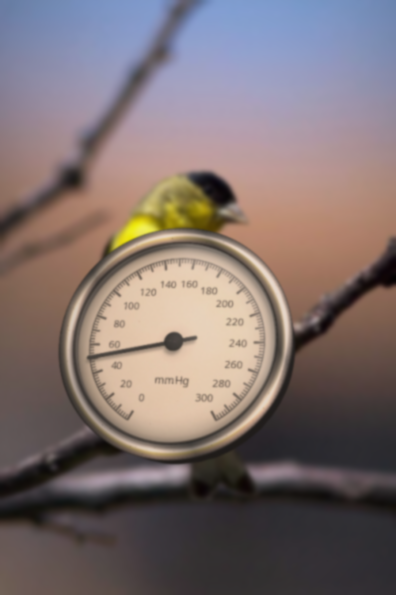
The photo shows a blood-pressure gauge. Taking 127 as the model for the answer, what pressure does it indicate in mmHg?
50
